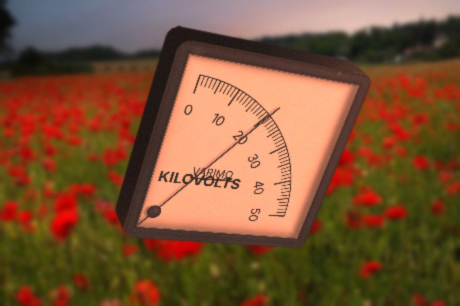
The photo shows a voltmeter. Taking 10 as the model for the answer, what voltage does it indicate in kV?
20
